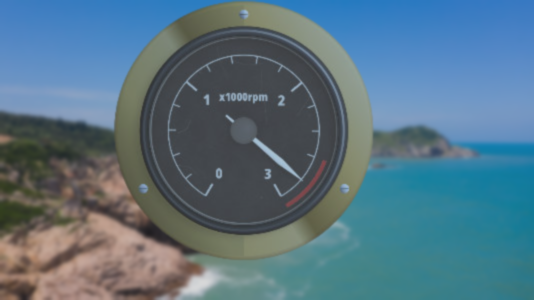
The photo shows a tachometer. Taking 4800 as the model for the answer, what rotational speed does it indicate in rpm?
2800
